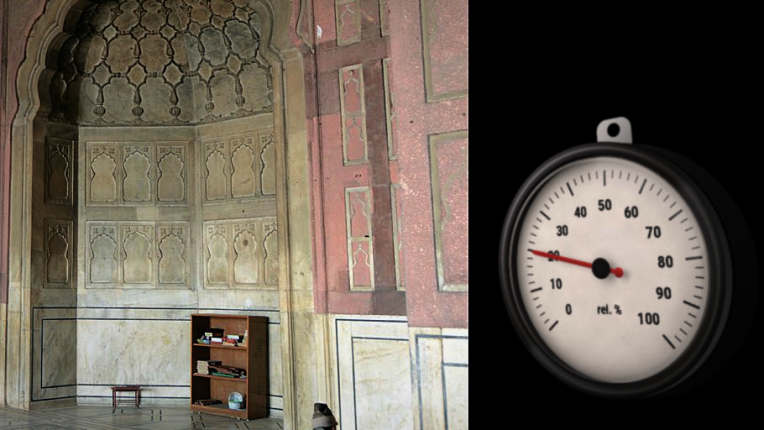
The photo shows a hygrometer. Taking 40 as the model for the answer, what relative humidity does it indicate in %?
20
